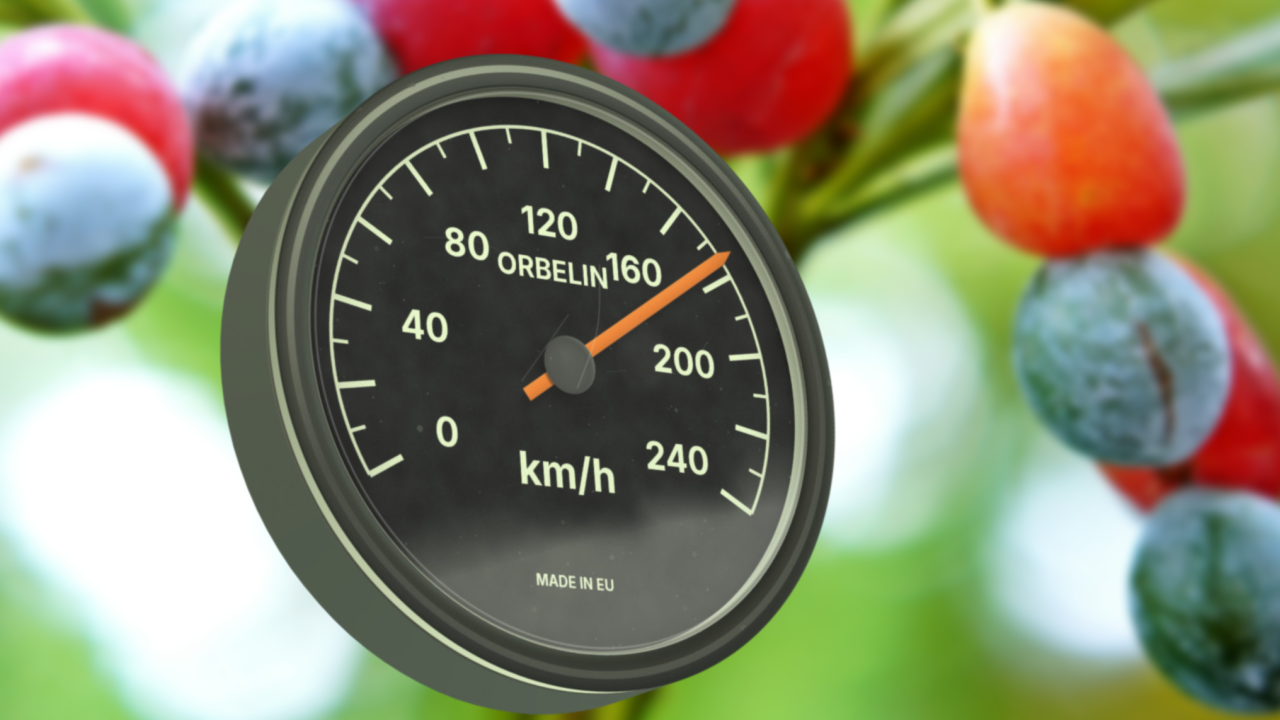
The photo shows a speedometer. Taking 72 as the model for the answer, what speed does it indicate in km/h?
175
